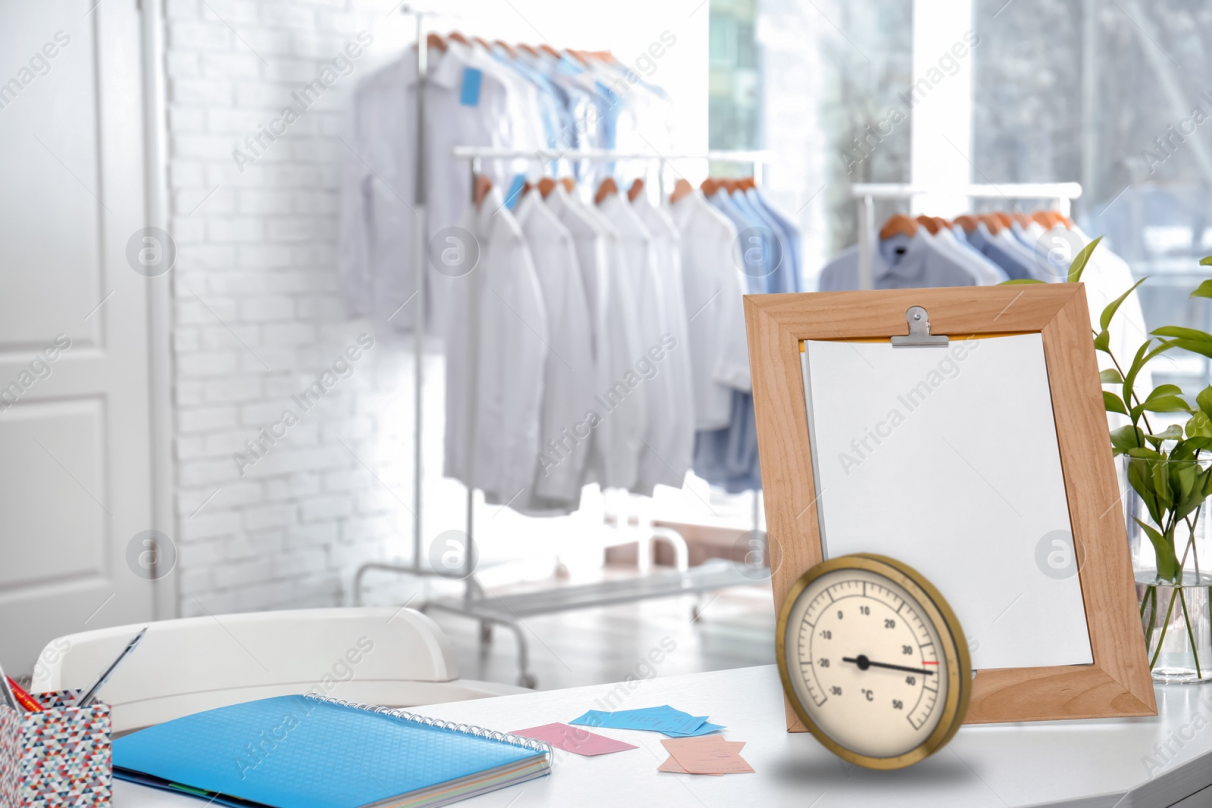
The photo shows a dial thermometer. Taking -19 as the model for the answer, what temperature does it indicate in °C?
36
